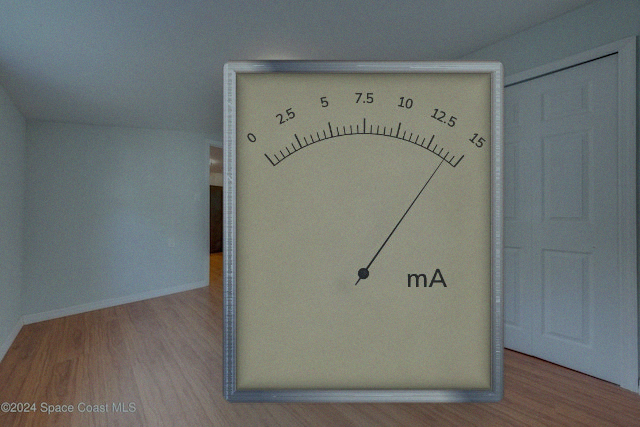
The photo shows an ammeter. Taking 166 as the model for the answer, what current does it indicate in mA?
14
